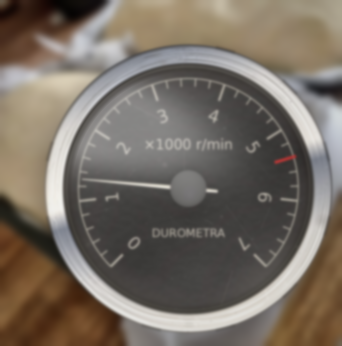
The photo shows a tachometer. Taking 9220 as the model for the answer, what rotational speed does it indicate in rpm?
1300
